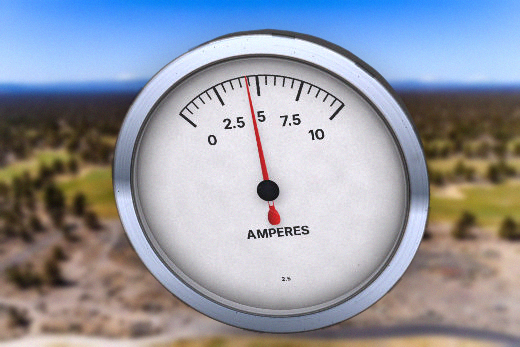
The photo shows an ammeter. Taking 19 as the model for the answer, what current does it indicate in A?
4.5
